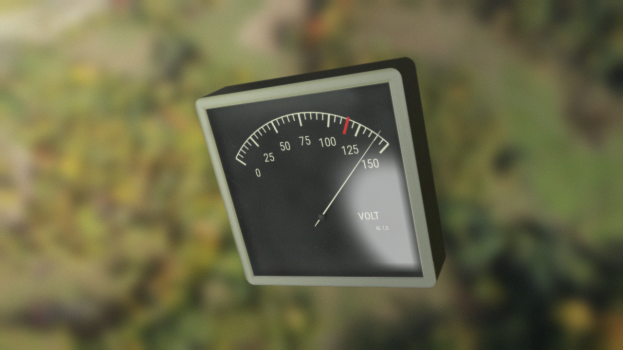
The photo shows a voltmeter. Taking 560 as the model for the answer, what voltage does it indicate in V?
140
